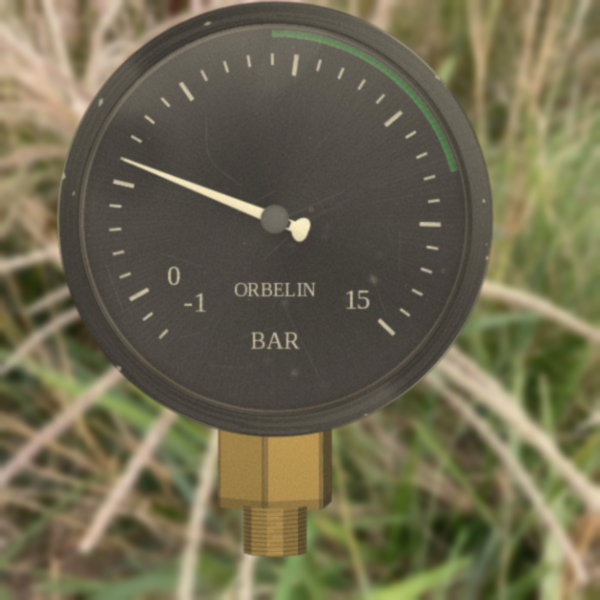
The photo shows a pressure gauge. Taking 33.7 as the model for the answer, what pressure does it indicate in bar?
3
